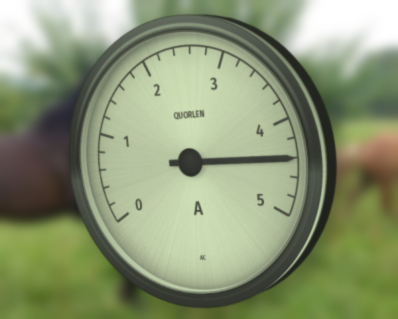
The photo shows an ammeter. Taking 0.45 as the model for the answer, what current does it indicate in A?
4.4
